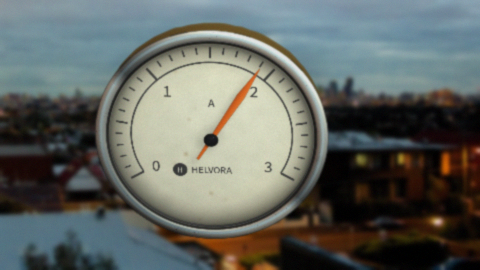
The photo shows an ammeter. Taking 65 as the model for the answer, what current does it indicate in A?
1.9
